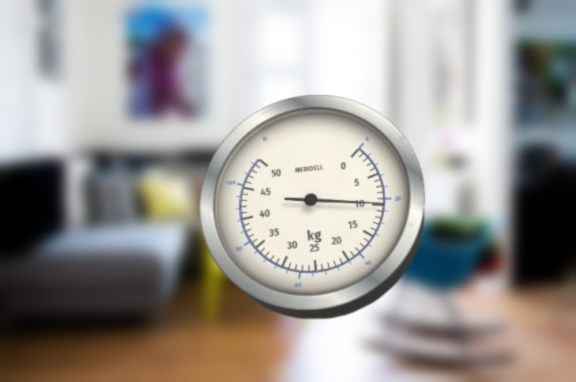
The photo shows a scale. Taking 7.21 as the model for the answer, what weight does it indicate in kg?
10
